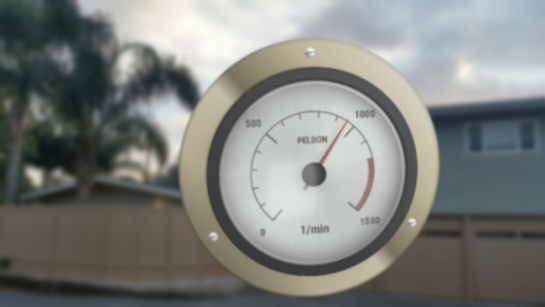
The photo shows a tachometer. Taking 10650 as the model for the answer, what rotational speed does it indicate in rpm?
950
